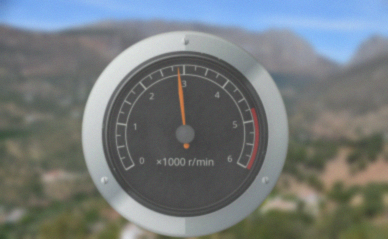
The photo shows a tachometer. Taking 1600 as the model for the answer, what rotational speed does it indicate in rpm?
2875
